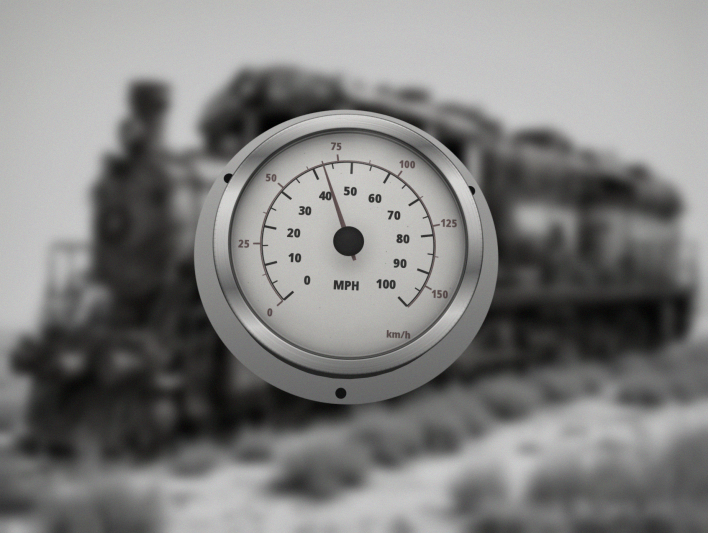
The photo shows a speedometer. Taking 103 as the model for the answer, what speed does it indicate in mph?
42.5
